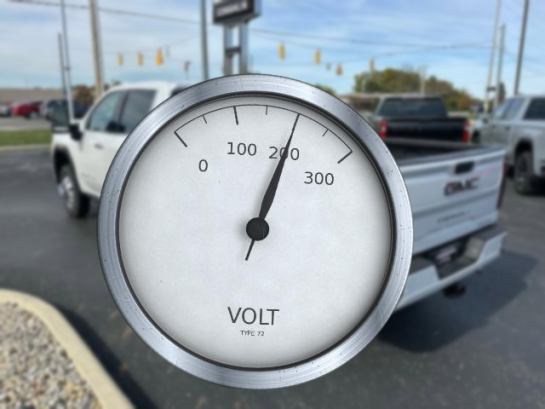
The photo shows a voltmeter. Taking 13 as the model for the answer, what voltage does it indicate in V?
200
